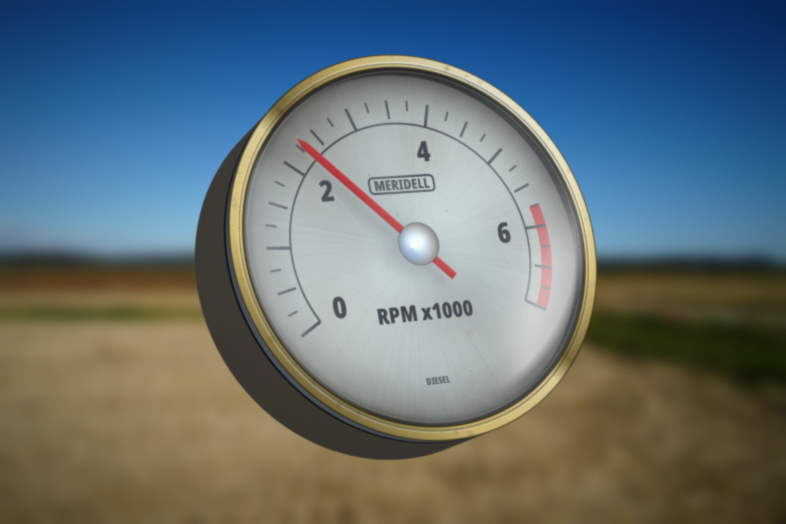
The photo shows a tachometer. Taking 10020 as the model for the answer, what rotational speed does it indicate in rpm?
2250
